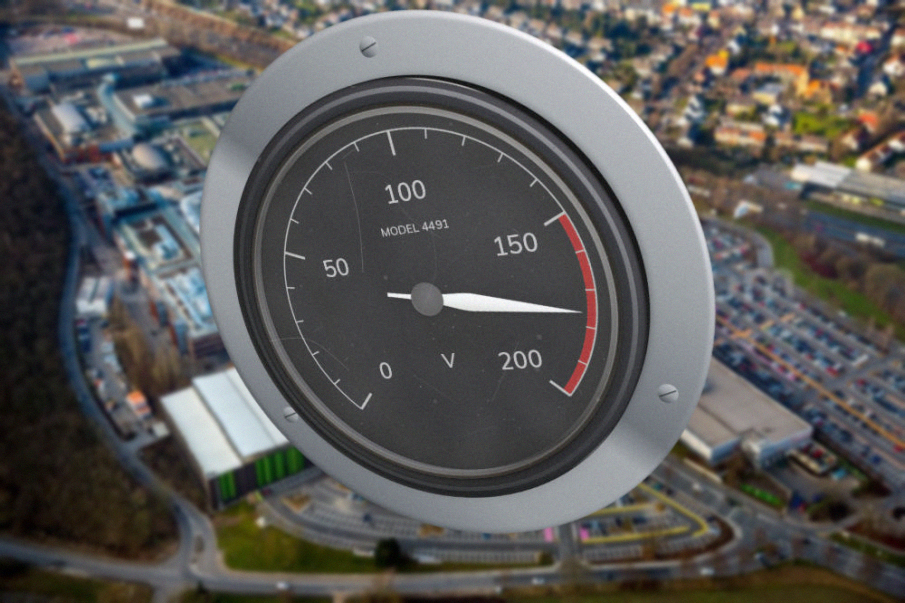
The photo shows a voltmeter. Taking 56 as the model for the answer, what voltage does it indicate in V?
175
